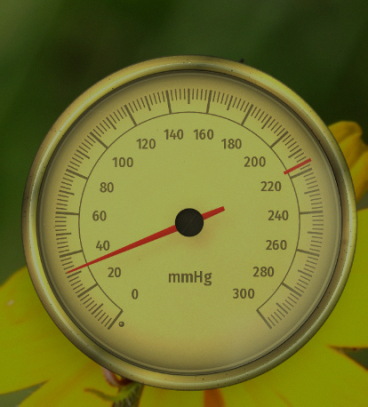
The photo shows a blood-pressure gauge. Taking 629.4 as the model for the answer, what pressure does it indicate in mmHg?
32
